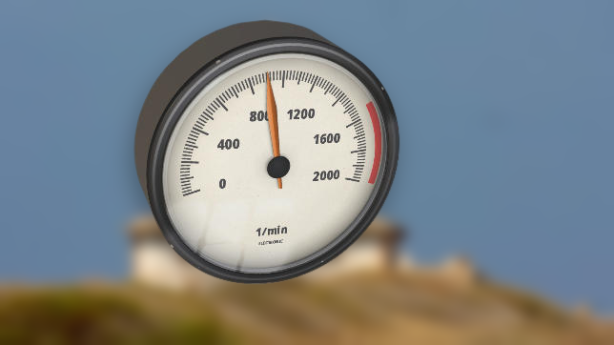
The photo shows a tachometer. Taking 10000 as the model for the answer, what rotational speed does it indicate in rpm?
900
